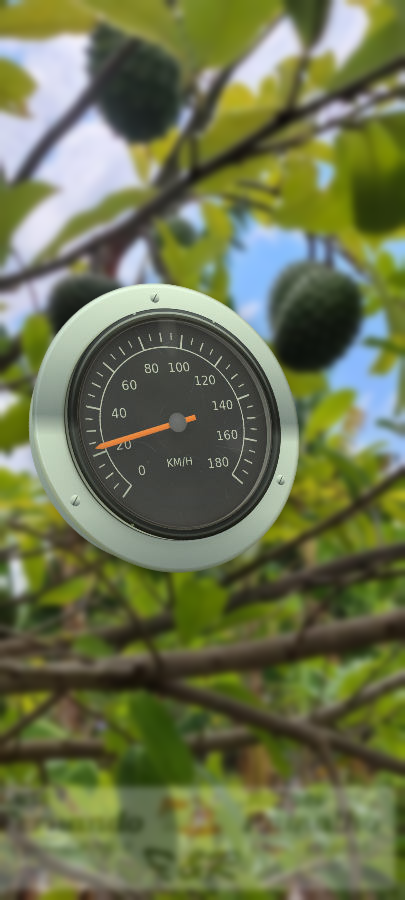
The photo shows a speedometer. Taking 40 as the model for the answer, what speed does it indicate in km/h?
22.5
